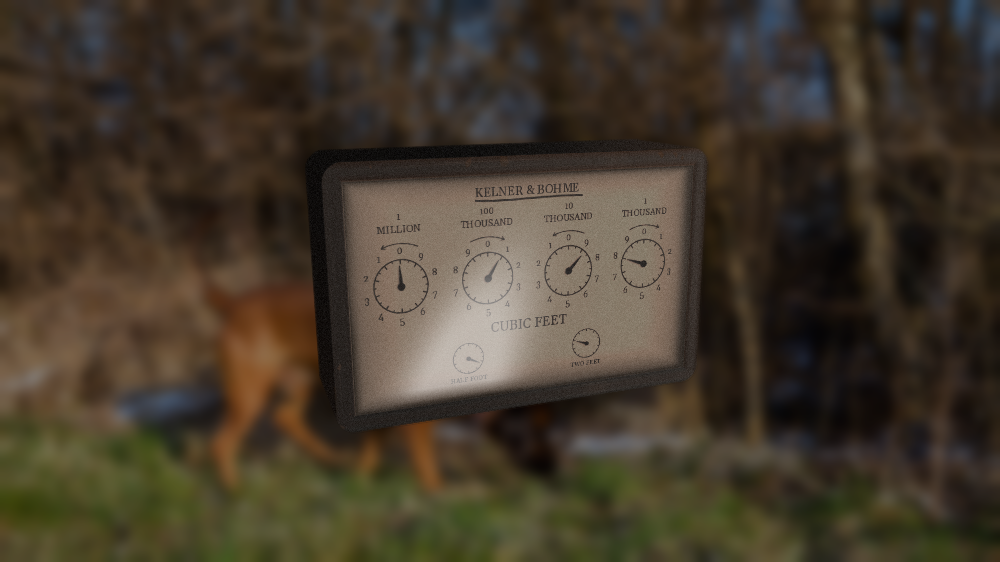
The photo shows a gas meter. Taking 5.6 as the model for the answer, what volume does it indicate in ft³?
8800
